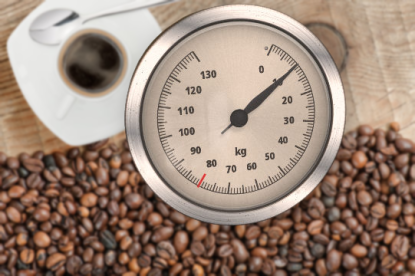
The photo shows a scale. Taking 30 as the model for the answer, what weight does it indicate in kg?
10
